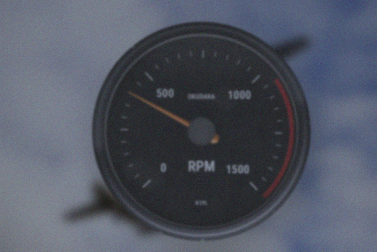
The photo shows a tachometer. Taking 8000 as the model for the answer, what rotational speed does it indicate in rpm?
400
